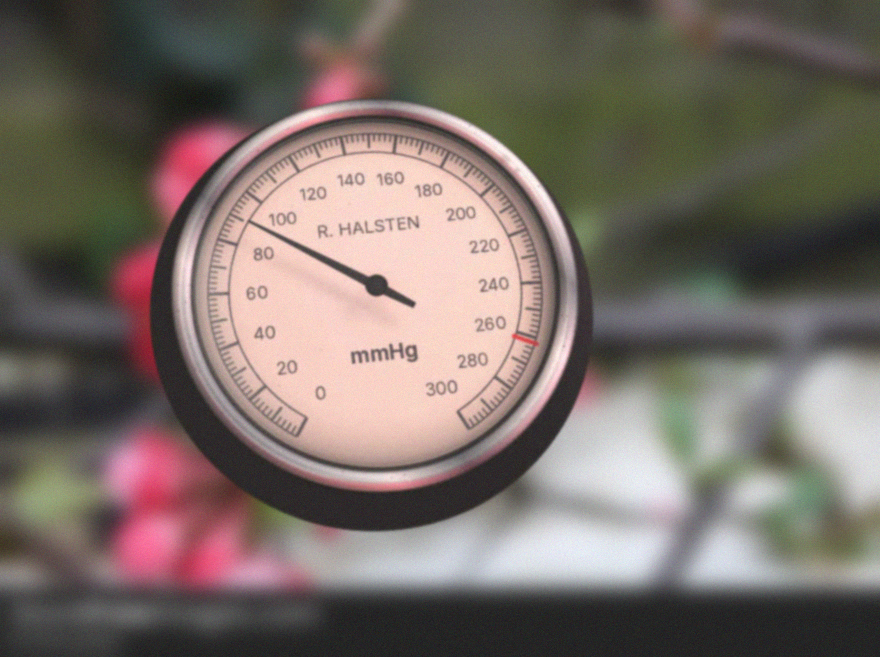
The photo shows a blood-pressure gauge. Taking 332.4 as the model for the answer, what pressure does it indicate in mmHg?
90
